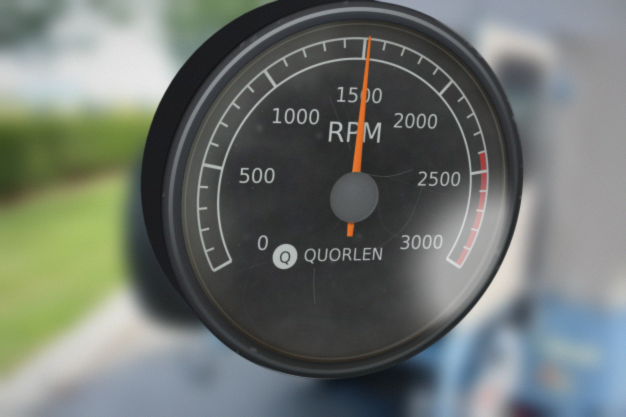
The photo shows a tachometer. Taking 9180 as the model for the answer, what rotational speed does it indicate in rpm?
1500
